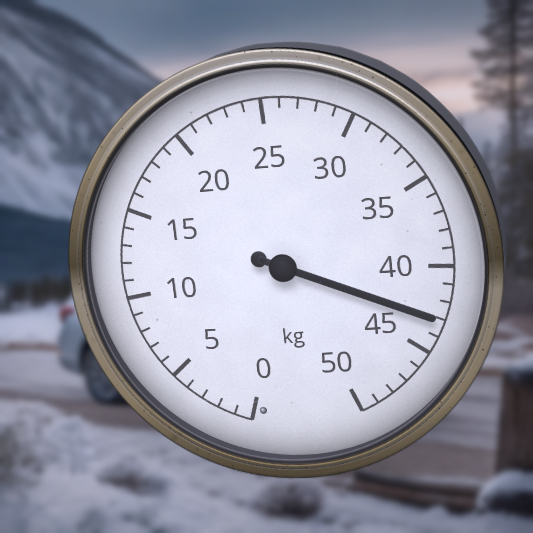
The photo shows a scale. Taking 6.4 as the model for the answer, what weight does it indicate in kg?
43
